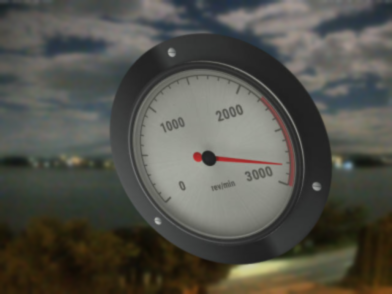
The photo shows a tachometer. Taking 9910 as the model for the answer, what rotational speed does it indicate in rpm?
2800
